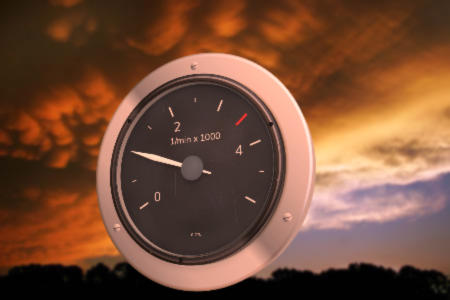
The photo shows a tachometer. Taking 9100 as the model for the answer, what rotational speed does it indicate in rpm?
1000
